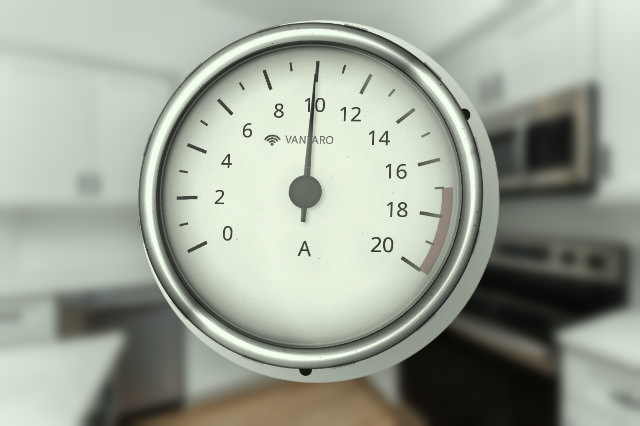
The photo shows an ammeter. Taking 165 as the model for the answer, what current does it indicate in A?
10
